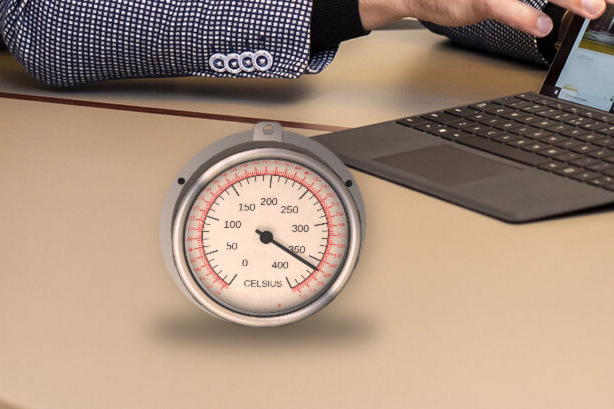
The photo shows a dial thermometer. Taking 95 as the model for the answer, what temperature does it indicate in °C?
360
